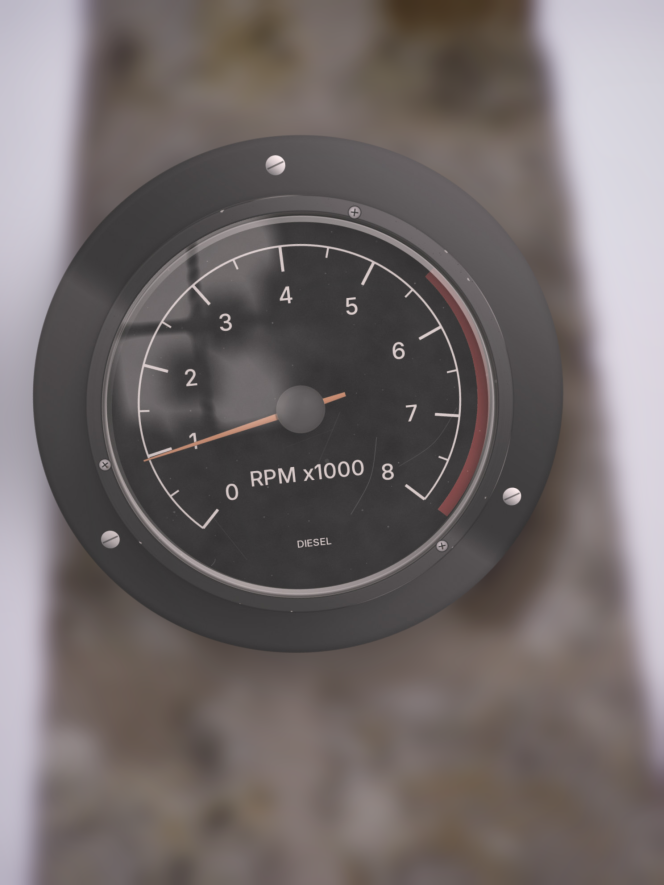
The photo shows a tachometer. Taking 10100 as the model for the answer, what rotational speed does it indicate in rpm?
1000
